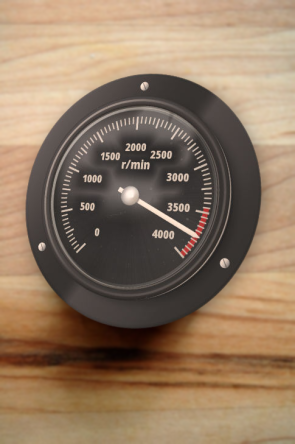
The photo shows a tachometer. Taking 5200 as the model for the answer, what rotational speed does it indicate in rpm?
3750
